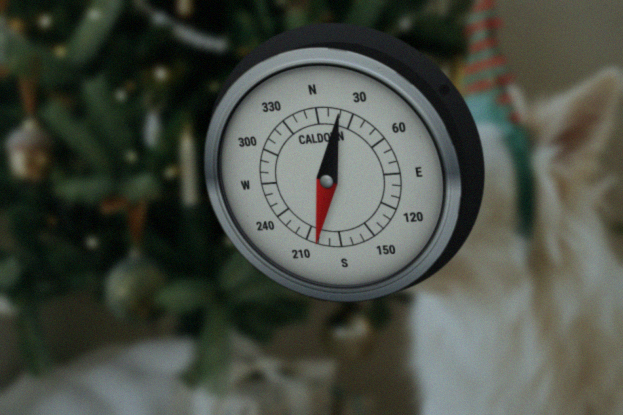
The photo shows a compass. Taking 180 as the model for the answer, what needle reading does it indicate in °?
200
